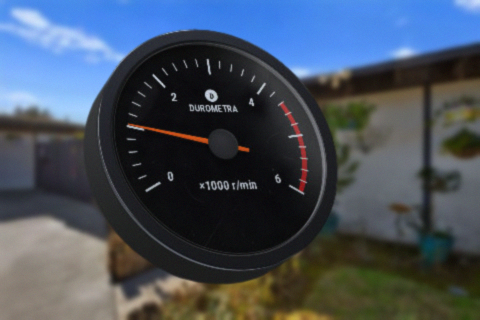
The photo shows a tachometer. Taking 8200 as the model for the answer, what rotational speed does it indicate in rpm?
1000
